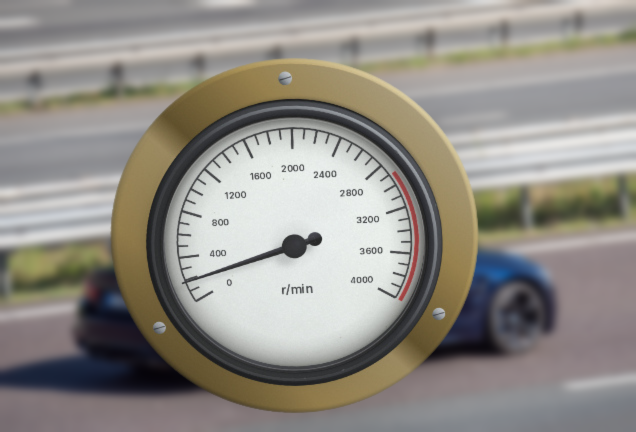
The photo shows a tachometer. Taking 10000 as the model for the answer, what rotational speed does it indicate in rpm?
200
